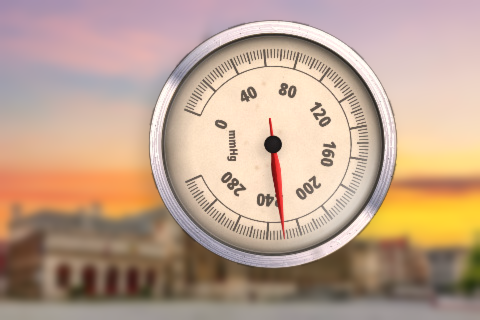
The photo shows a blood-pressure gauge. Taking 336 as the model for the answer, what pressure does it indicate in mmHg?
230
